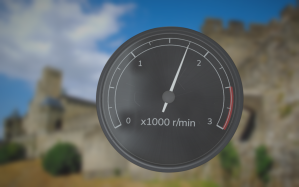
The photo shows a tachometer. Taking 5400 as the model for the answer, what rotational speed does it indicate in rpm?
1750
